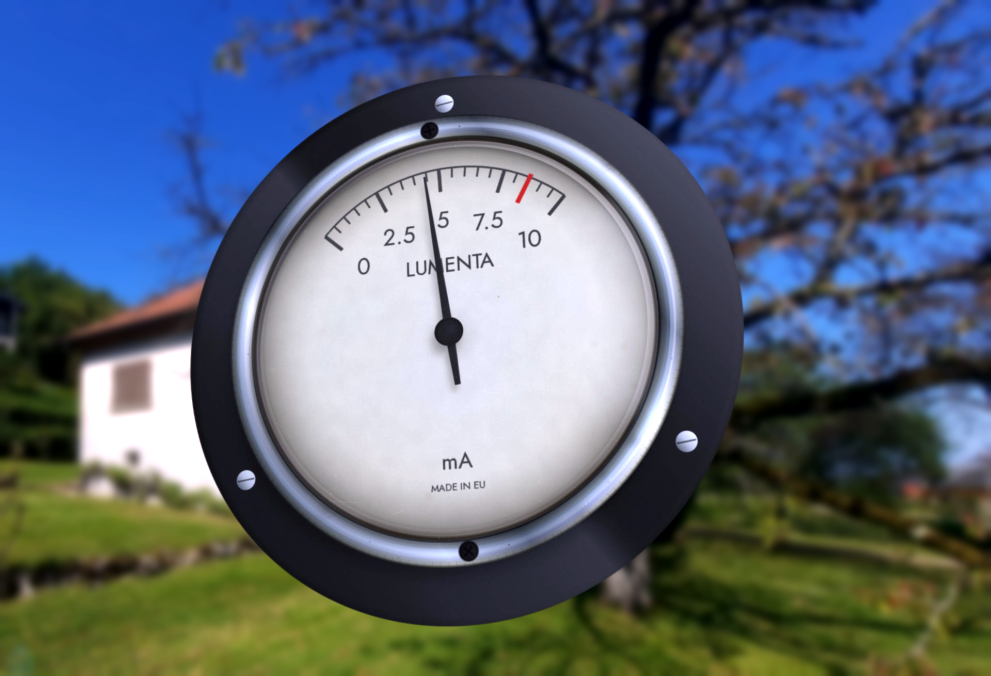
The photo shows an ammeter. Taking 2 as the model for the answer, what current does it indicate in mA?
4.5
